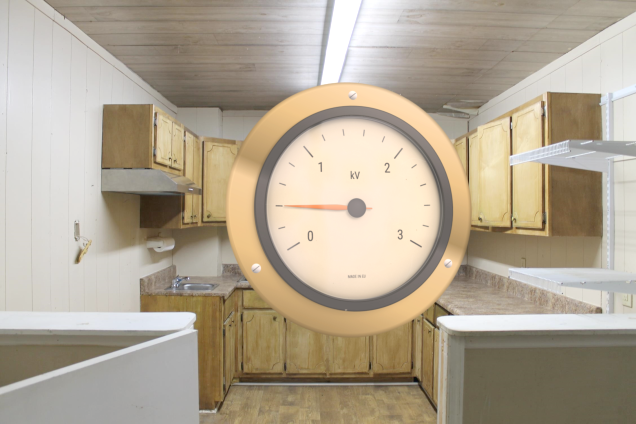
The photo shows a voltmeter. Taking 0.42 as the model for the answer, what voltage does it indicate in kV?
0.4
